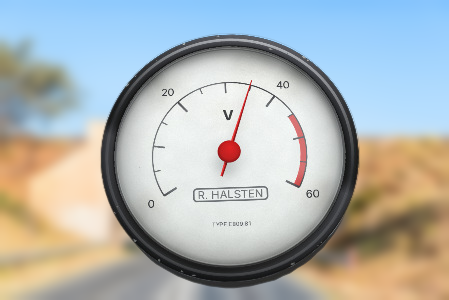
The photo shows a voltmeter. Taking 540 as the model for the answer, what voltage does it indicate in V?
35
